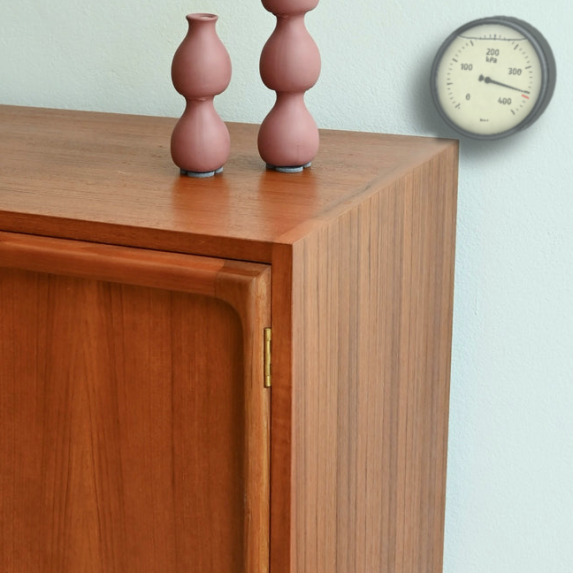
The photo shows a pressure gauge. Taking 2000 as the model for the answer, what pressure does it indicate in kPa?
350
